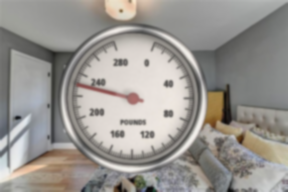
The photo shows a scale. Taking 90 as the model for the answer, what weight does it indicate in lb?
230
